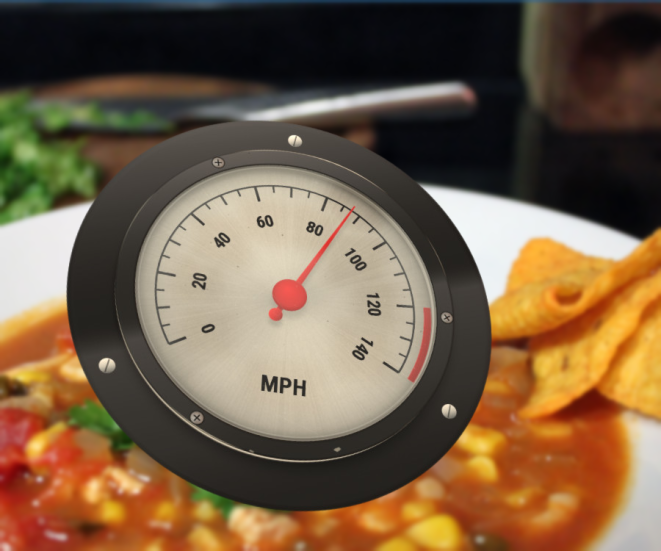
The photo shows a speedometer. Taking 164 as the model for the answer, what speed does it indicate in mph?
87.5
